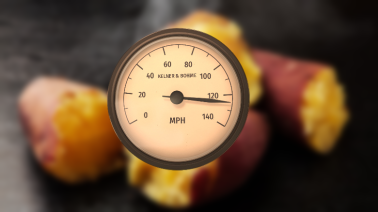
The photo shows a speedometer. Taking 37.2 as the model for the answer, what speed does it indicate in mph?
125
